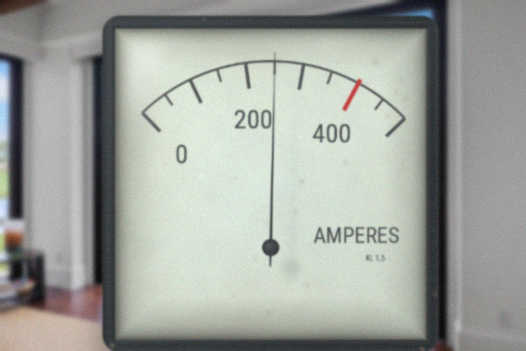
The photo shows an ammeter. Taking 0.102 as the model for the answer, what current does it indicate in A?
250
